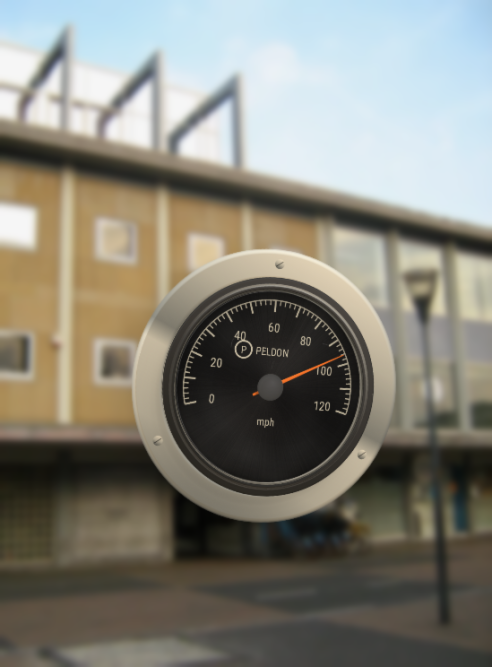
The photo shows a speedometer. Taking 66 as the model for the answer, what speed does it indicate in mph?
96
